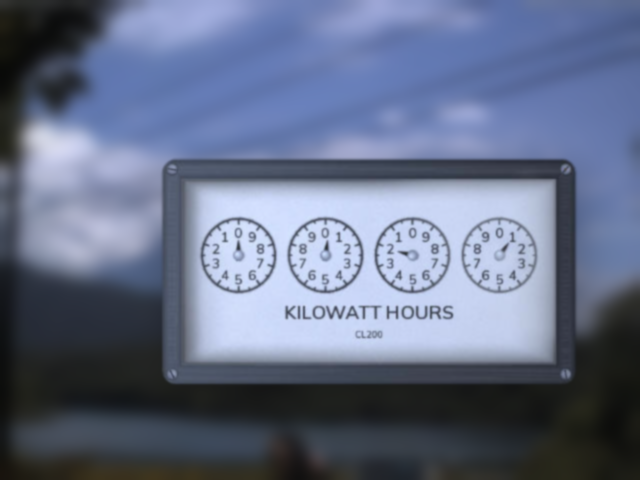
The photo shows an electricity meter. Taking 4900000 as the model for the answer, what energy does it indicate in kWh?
21
